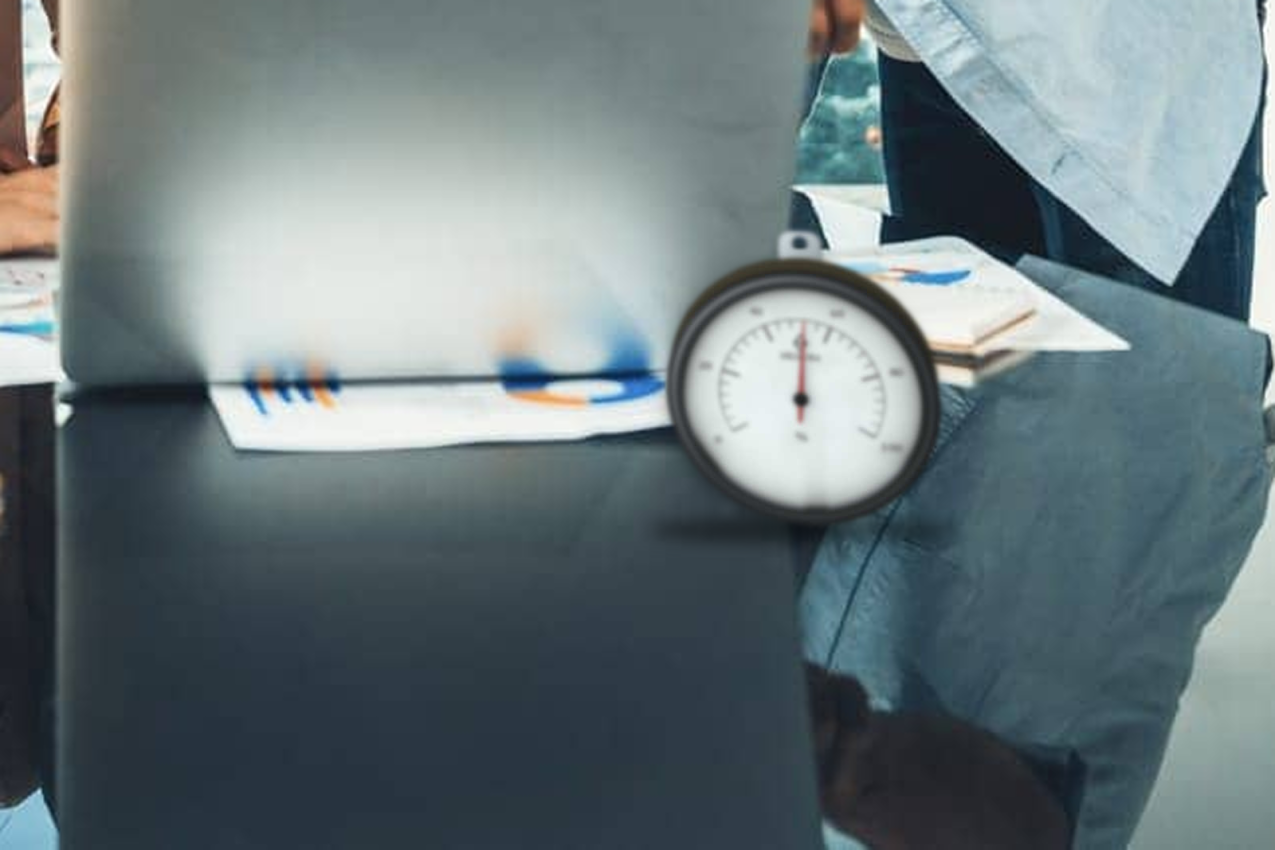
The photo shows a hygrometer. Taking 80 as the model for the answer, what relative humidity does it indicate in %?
52
